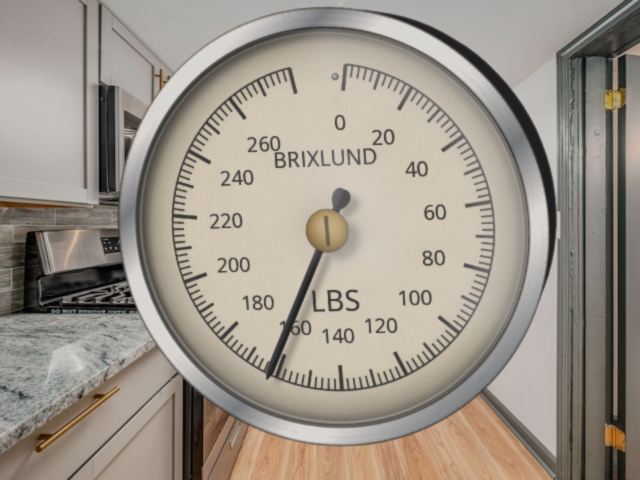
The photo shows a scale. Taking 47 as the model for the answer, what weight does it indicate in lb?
162
